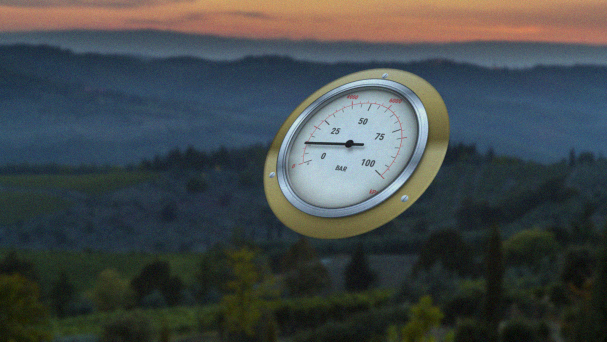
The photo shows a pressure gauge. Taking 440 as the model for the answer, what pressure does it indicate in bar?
10
